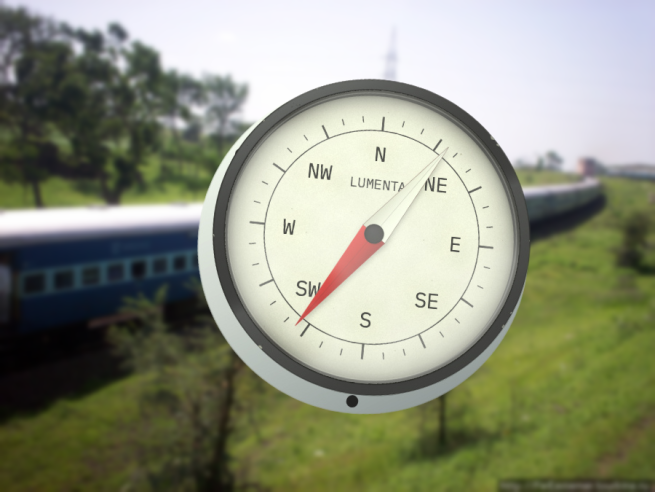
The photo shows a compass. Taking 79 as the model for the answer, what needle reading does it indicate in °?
215
